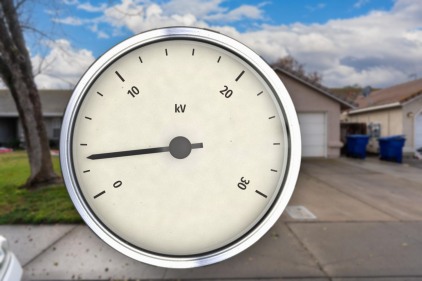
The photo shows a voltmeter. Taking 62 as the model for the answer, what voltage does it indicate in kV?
3
